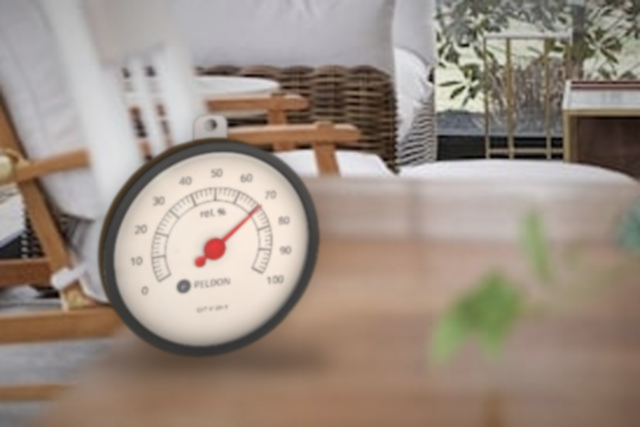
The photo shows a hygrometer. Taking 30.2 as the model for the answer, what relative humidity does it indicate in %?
70
